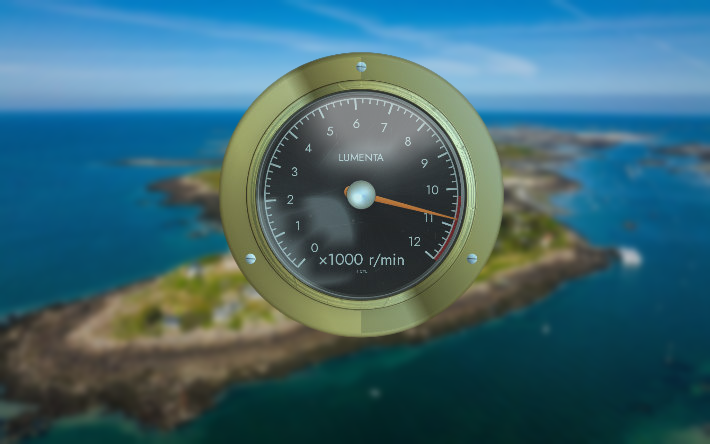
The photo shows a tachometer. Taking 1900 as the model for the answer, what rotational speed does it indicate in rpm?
10800
